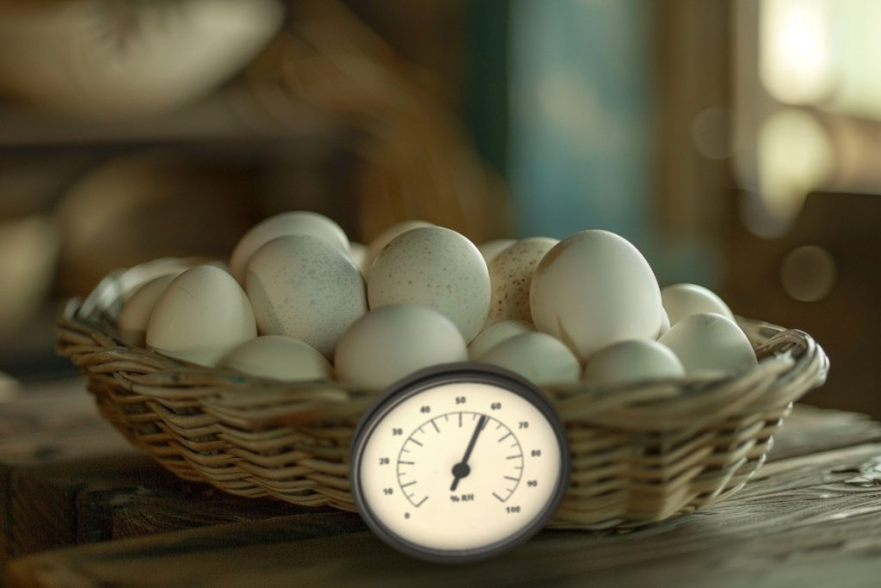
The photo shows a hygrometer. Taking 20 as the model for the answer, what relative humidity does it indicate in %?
57.5
